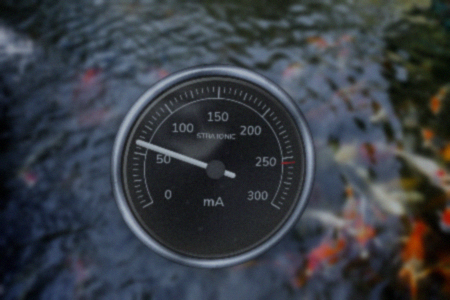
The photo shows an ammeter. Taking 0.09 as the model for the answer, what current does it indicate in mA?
60
